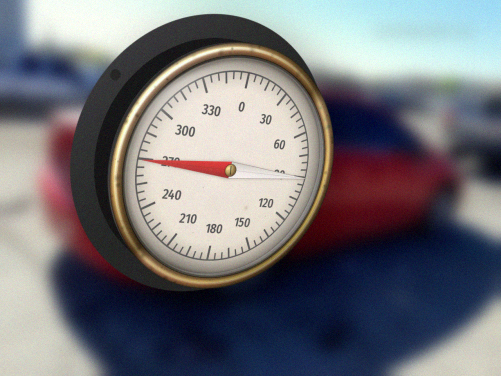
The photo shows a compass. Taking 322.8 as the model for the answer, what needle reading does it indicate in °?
270
